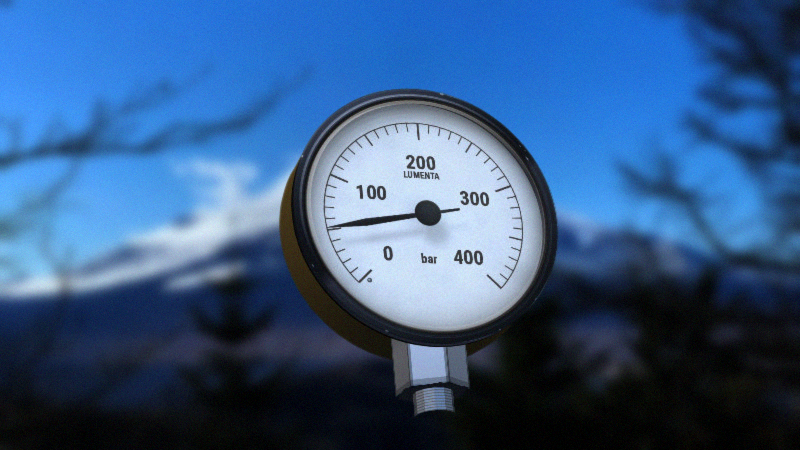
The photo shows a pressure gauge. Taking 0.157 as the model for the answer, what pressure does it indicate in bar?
50
